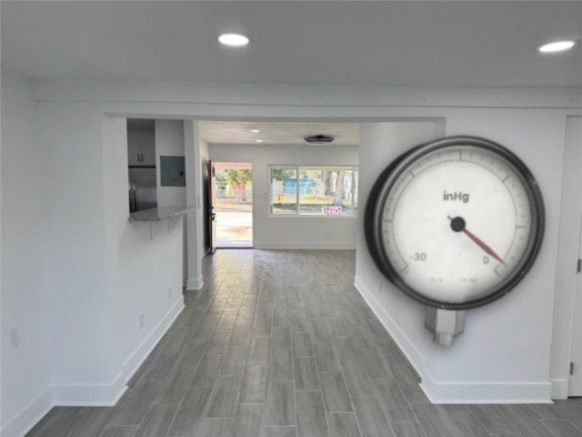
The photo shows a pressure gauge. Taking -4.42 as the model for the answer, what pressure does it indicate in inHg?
-1
